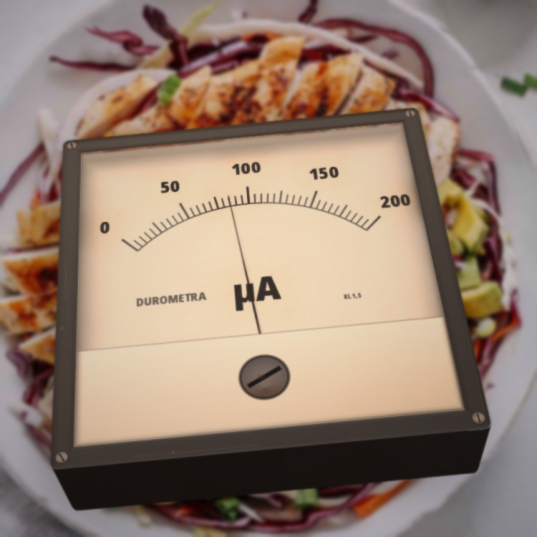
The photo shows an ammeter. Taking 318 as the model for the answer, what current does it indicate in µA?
85
